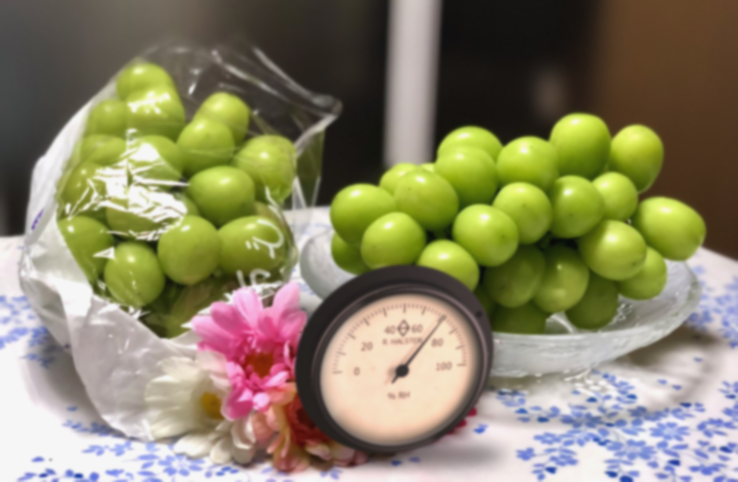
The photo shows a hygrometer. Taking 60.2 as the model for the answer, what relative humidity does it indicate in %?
70
